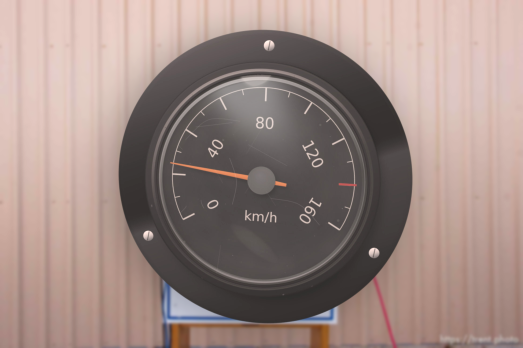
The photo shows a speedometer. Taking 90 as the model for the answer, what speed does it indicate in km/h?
25
